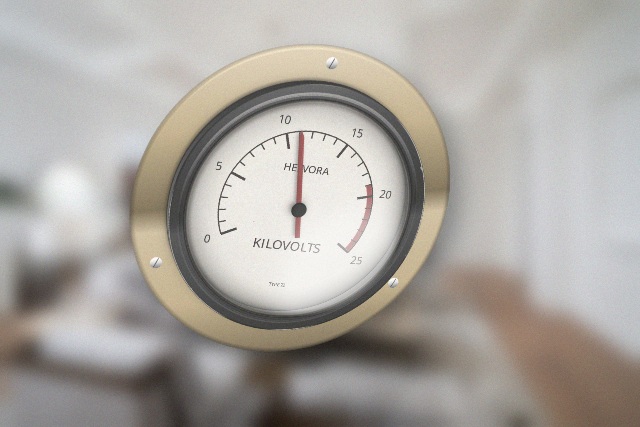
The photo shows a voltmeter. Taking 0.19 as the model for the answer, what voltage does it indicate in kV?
11
